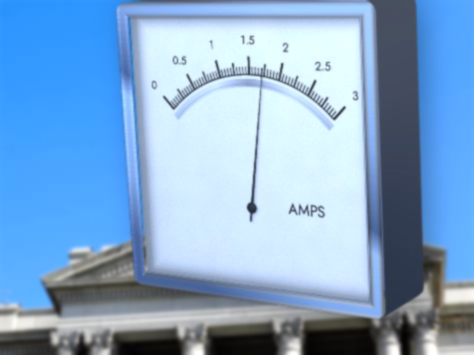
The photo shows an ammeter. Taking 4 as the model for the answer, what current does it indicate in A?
1.75
